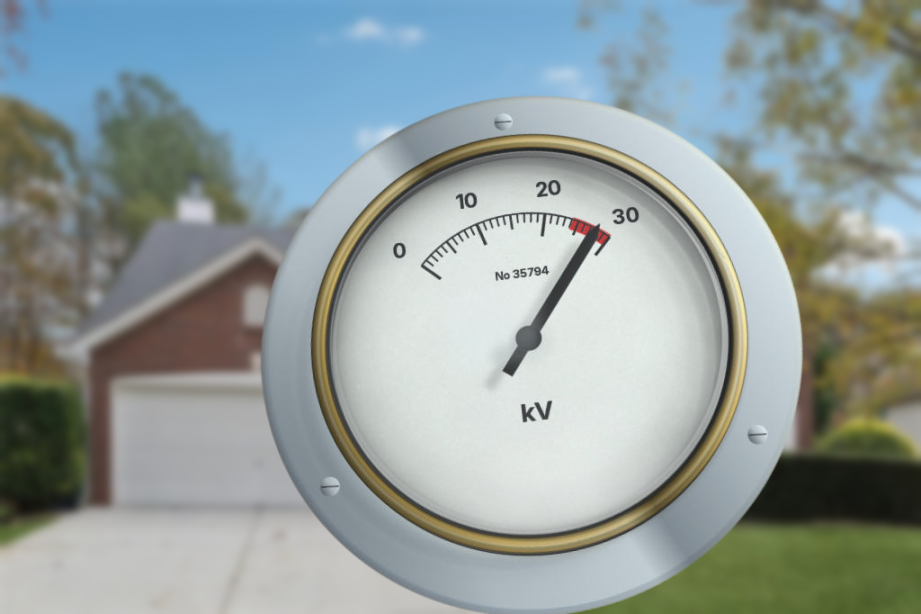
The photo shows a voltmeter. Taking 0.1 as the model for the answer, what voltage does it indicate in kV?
28
